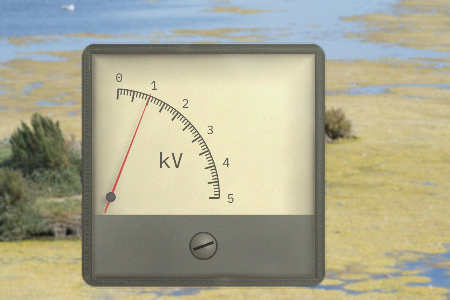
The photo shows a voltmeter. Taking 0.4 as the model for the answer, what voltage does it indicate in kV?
1
